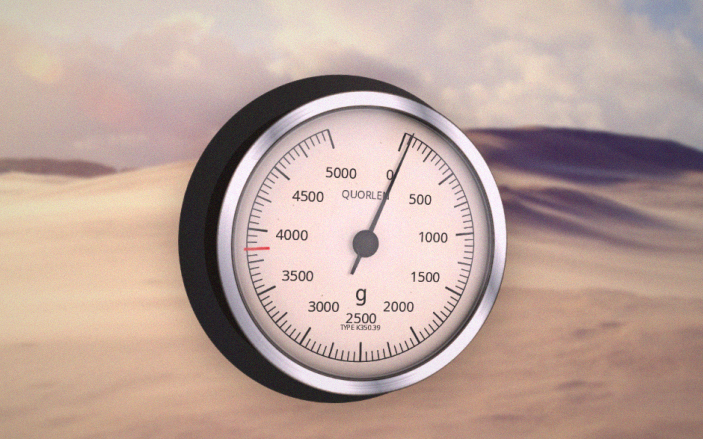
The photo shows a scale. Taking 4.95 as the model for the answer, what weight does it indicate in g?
50
